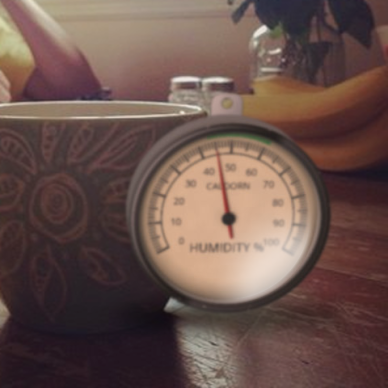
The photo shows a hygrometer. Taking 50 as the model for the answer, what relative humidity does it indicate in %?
45
